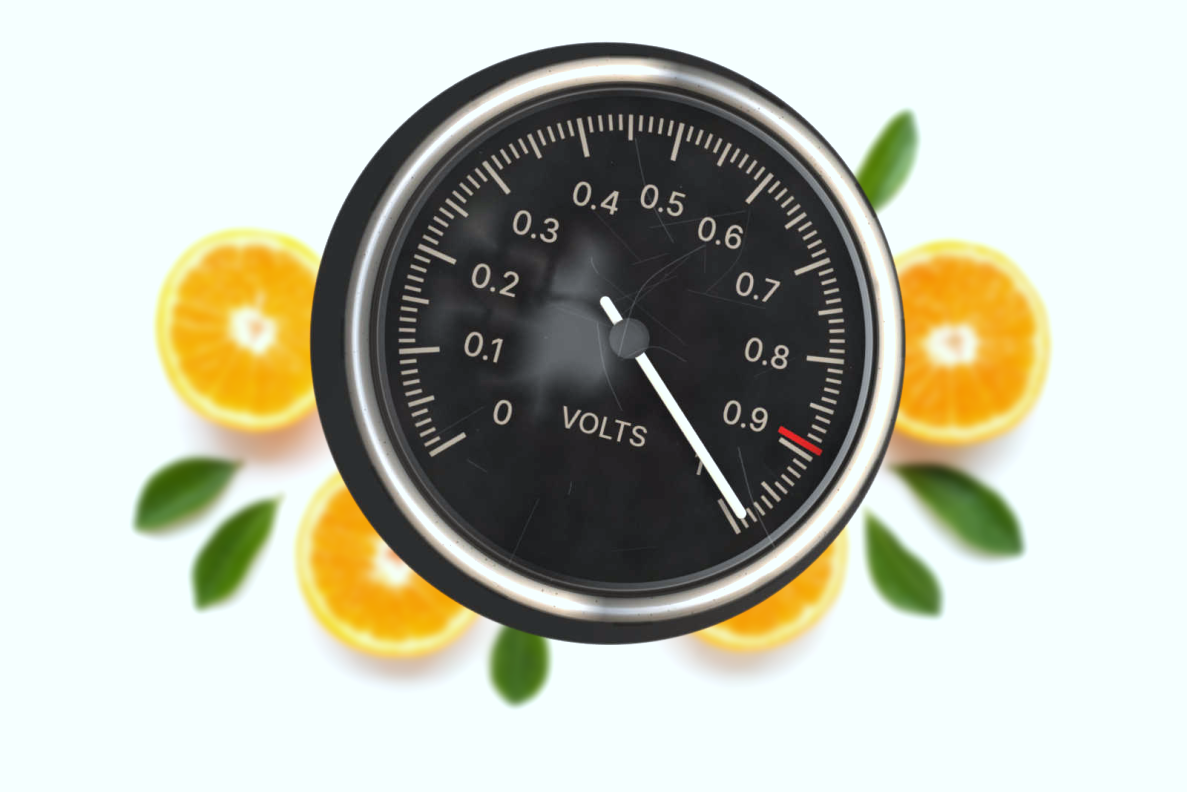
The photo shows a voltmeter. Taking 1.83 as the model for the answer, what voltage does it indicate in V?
0.99
